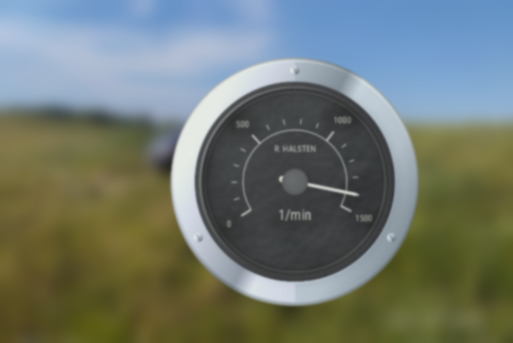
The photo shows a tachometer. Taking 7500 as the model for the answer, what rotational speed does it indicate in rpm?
1400
